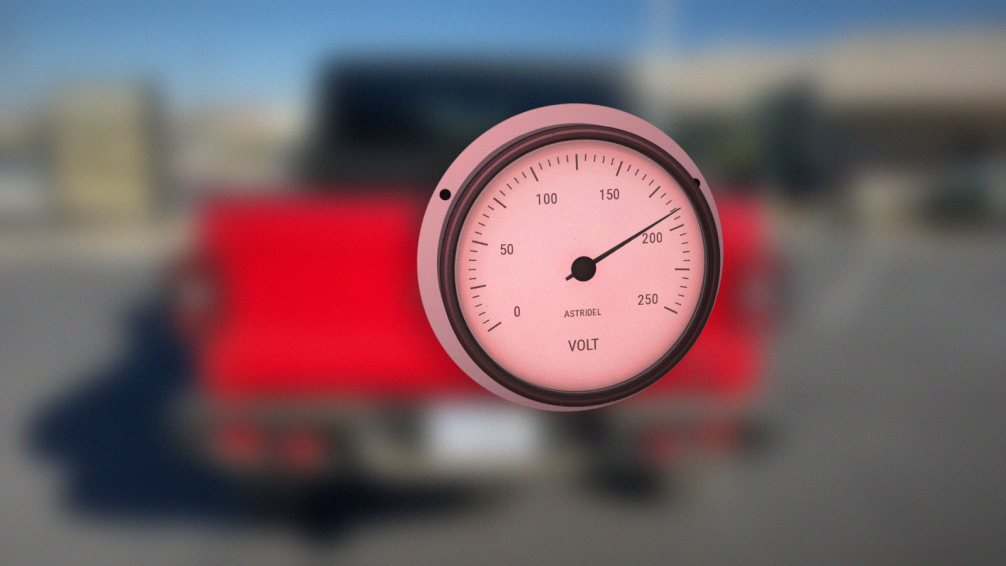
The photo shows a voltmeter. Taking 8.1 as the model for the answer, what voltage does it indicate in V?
190
